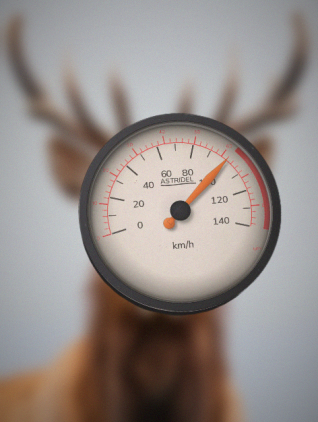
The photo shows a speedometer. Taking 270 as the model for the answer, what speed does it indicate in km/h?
100
